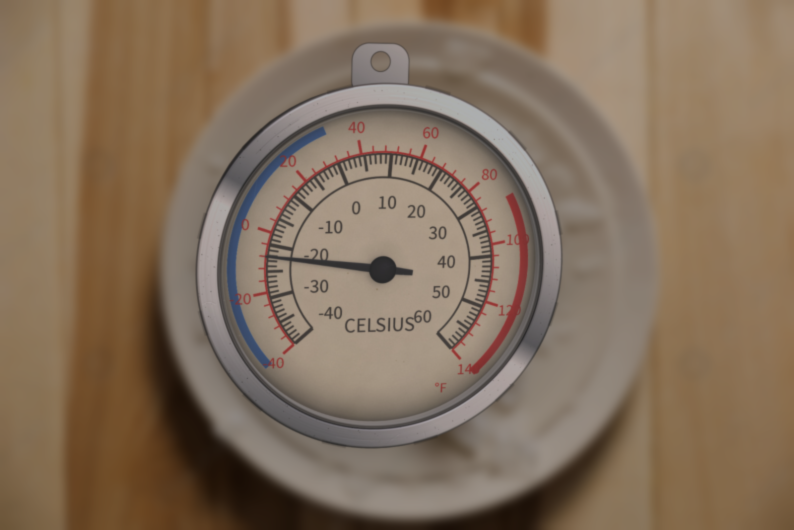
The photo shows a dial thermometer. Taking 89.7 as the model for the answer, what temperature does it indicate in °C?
-22
